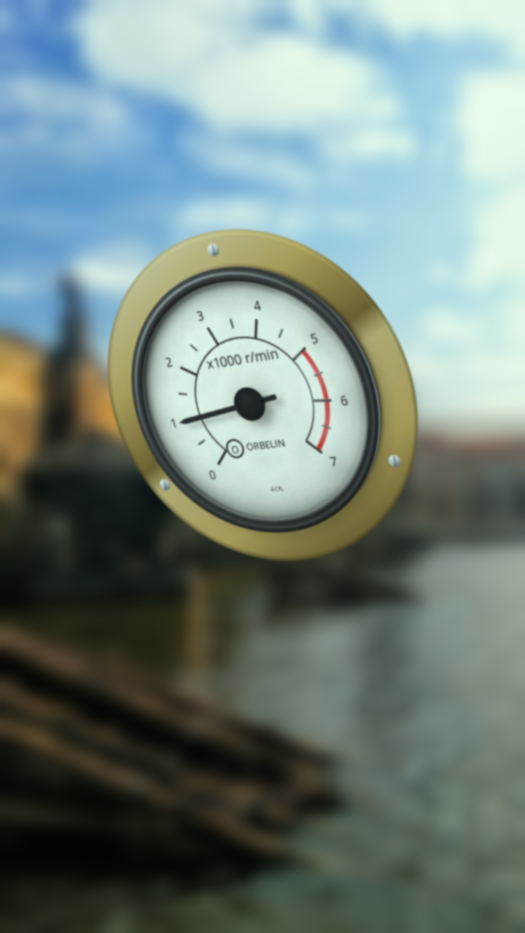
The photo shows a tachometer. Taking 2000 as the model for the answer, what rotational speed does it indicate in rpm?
1000
